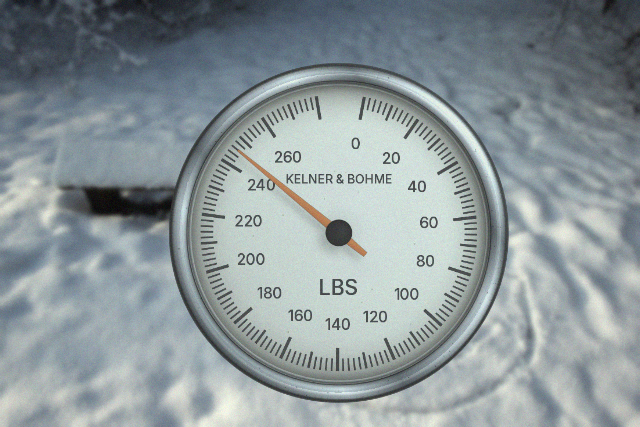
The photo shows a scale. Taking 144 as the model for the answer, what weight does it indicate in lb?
246
